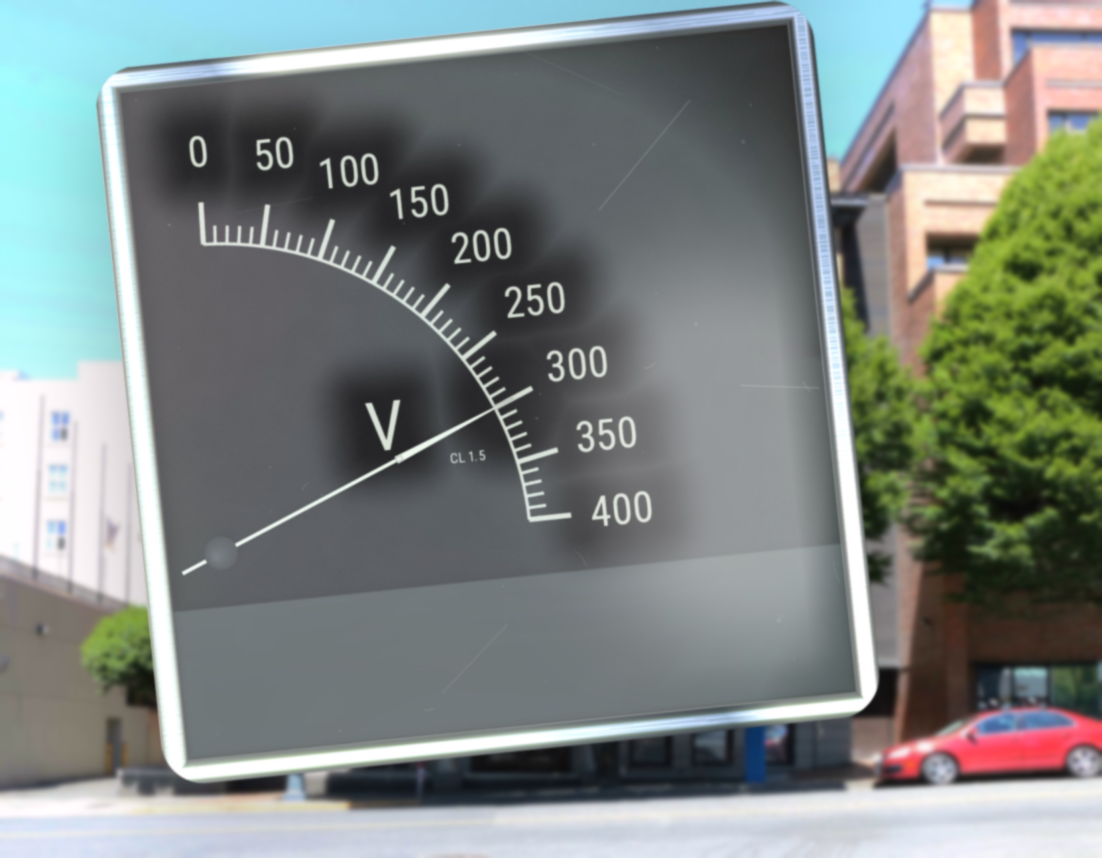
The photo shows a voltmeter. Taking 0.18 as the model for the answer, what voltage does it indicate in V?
300
